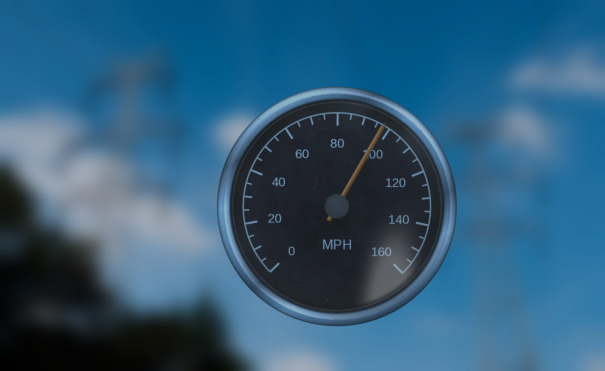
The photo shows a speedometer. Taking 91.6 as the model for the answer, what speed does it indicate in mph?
97.5
